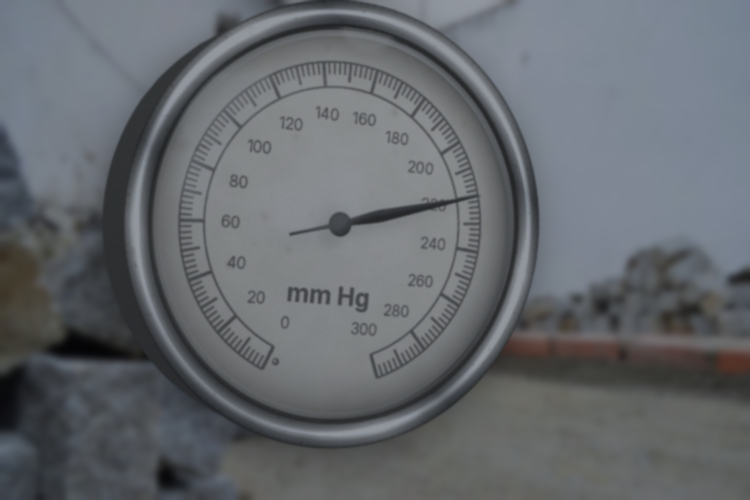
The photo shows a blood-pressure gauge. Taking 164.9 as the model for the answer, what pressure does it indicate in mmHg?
220
